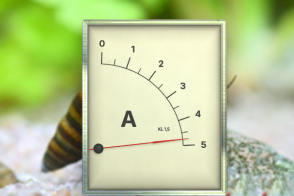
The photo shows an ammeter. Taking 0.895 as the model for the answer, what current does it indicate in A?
4.75
